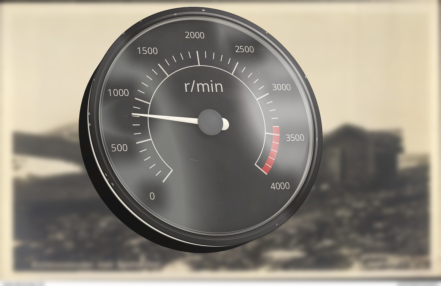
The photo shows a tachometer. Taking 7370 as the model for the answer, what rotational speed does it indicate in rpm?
800
